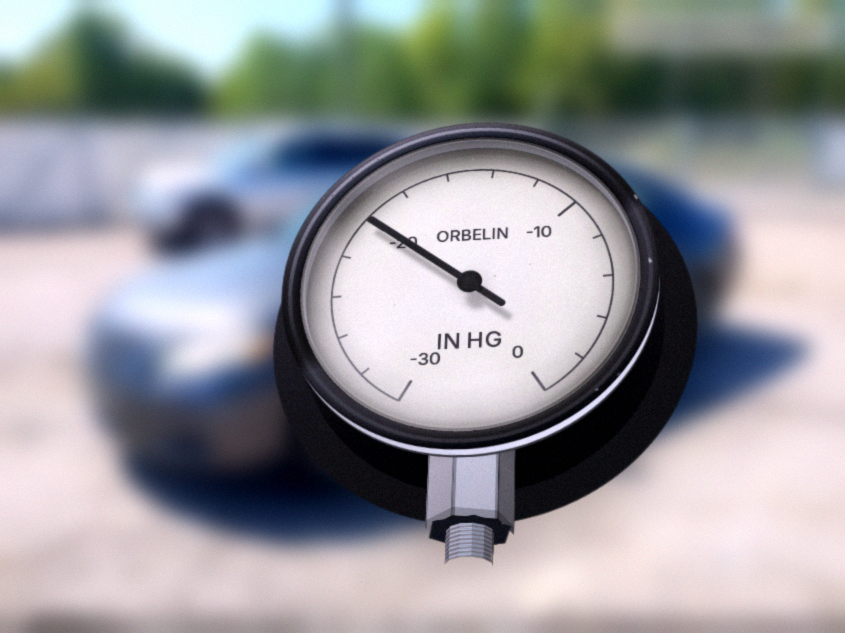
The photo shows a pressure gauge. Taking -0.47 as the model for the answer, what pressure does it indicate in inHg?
-20
